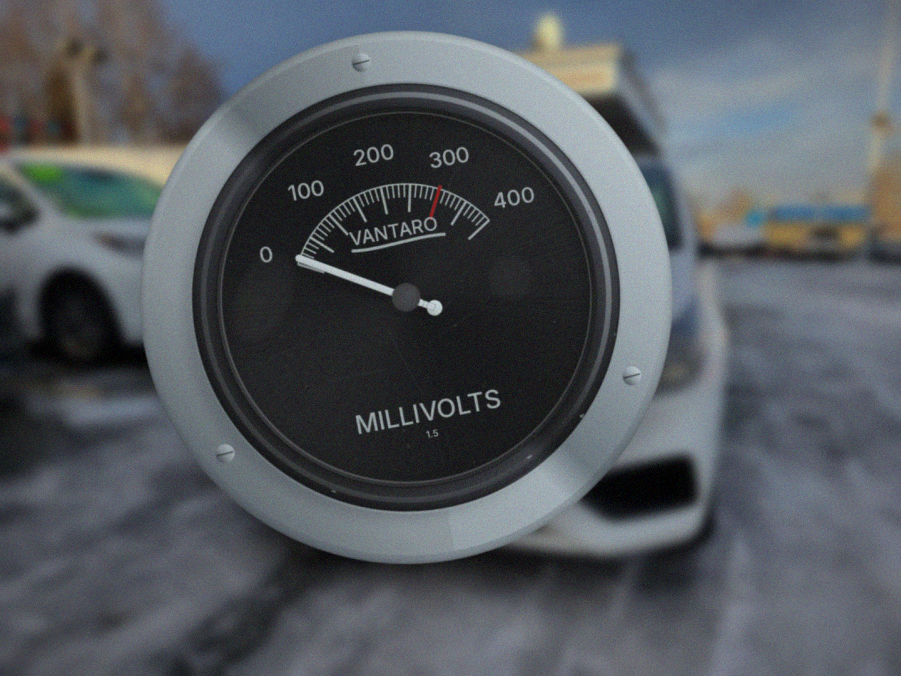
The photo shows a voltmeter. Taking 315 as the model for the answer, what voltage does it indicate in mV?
10
